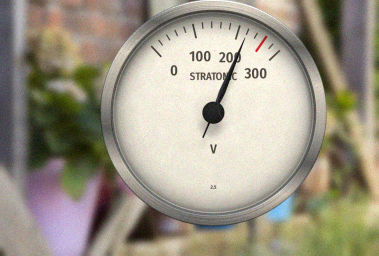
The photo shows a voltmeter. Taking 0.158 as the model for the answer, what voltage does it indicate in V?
220
